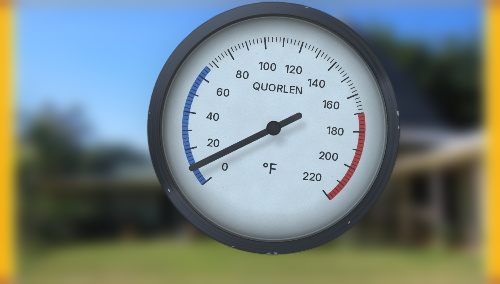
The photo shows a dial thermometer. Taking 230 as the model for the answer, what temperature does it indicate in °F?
10
